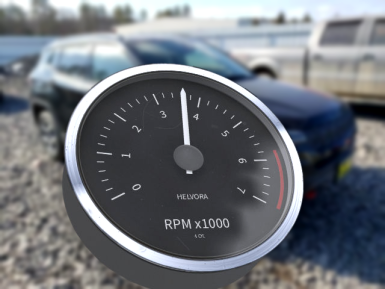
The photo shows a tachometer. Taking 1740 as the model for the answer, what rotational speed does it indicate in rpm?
3600
